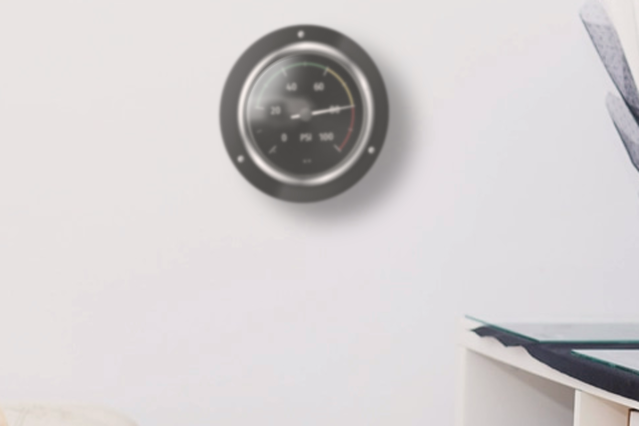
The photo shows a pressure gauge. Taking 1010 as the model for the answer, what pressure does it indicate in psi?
80
